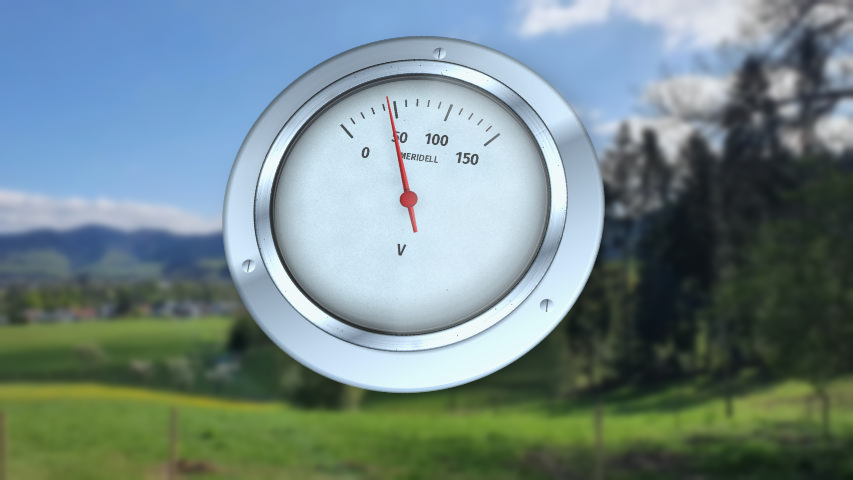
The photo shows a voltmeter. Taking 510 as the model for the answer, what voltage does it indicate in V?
45
